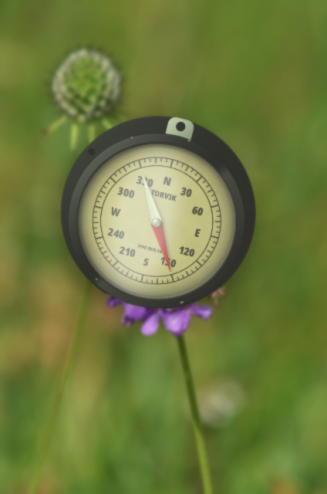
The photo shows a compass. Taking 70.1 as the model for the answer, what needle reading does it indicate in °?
150
